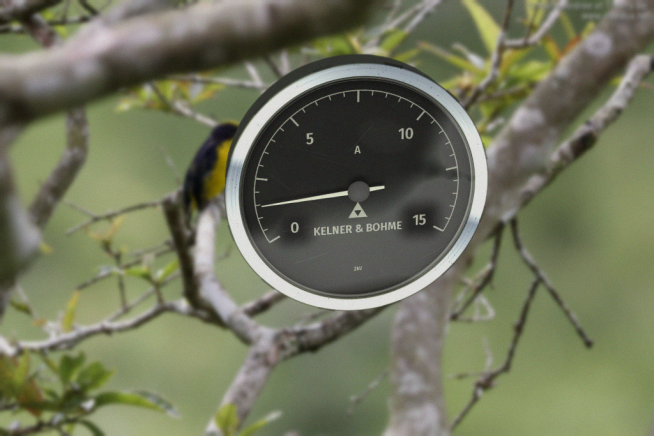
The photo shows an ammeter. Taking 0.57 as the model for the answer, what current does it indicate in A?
1.5
